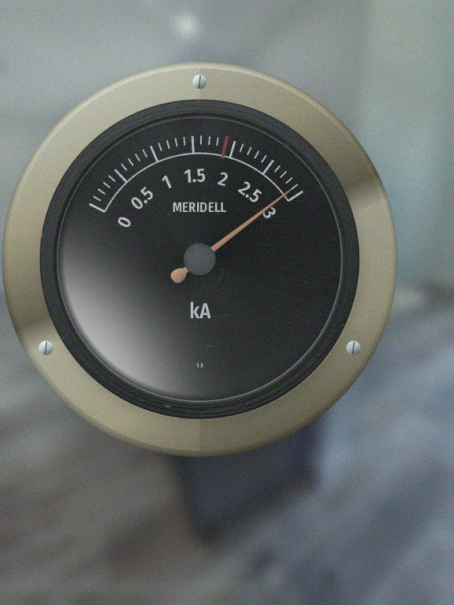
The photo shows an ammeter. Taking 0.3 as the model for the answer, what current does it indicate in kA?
2.9
